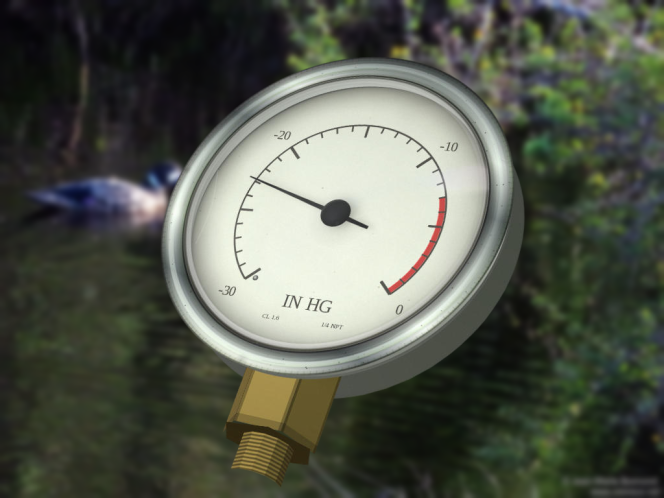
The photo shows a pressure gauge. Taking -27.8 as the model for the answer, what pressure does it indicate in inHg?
-23
